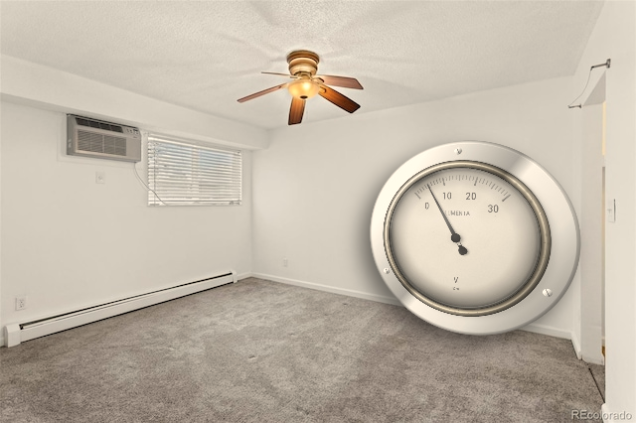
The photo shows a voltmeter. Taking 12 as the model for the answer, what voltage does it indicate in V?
5
